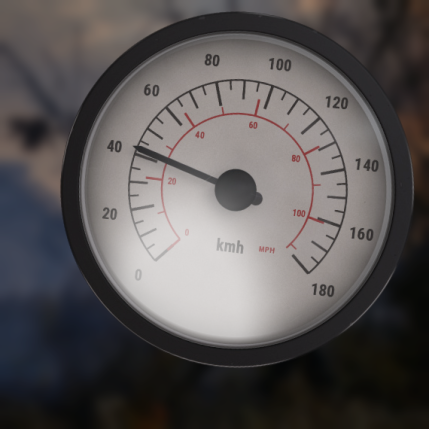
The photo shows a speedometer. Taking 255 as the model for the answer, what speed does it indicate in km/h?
42.5
